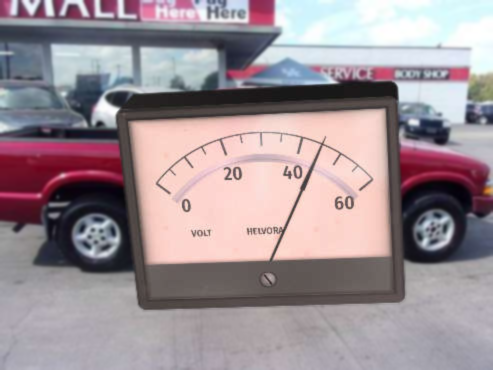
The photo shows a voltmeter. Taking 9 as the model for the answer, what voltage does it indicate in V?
45
